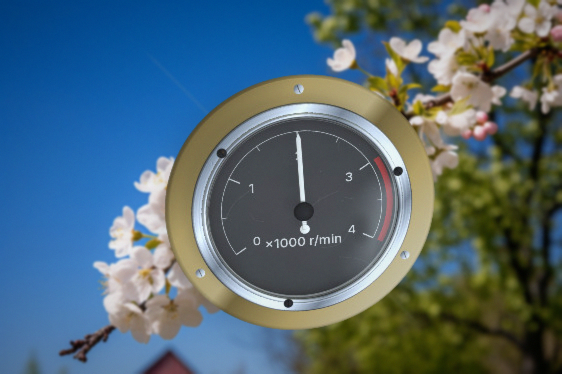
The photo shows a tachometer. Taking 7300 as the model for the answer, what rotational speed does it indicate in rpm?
2000
